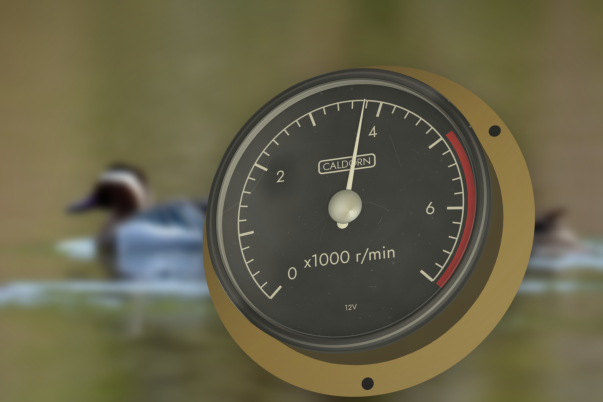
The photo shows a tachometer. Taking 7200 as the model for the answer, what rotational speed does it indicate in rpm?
3800
